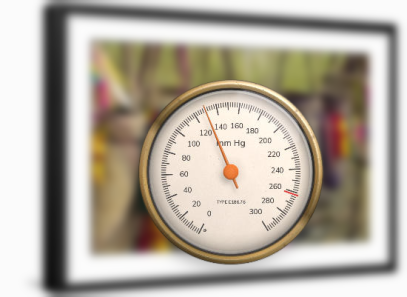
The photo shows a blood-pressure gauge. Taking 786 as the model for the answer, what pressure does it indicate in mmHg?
130
